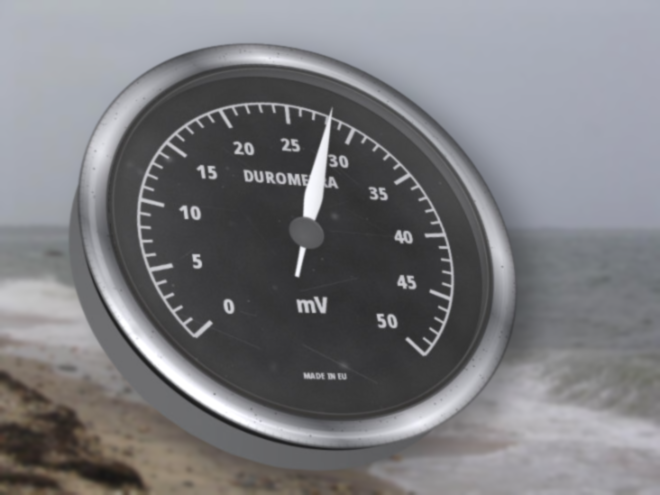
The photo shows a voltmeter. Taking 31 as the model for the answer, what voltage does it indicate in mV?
28
